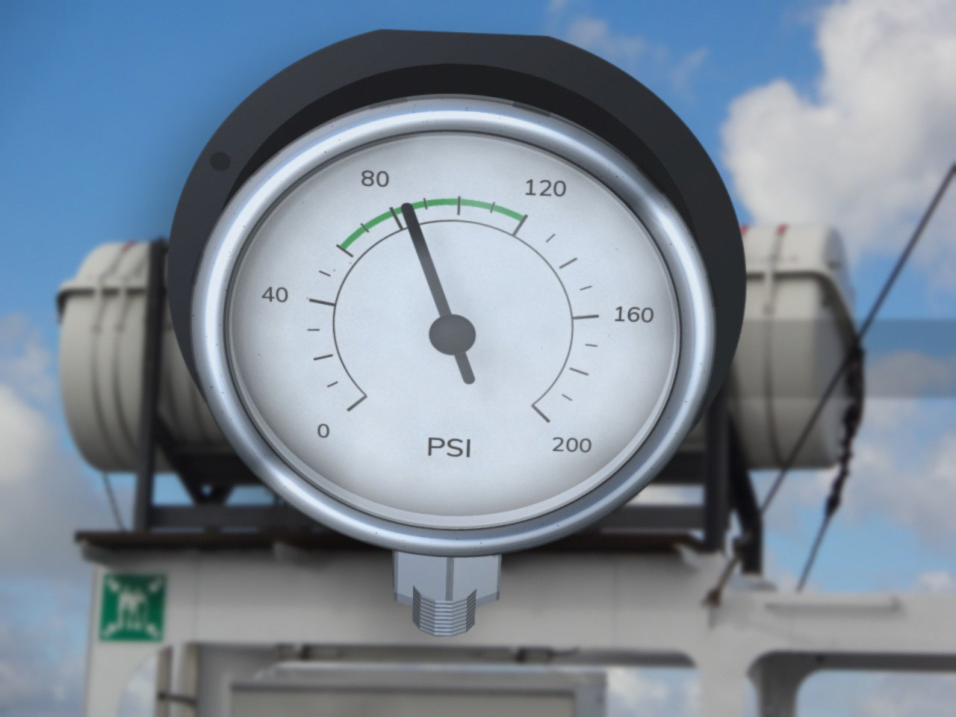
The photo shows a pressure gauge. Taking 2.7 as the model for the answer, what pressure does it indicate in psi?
85
